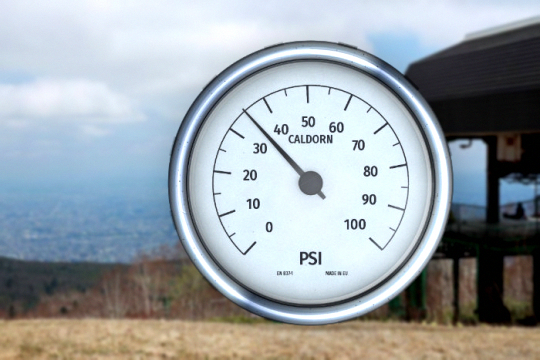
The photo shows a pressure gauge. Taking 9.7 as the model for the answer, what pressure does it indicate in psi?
35
